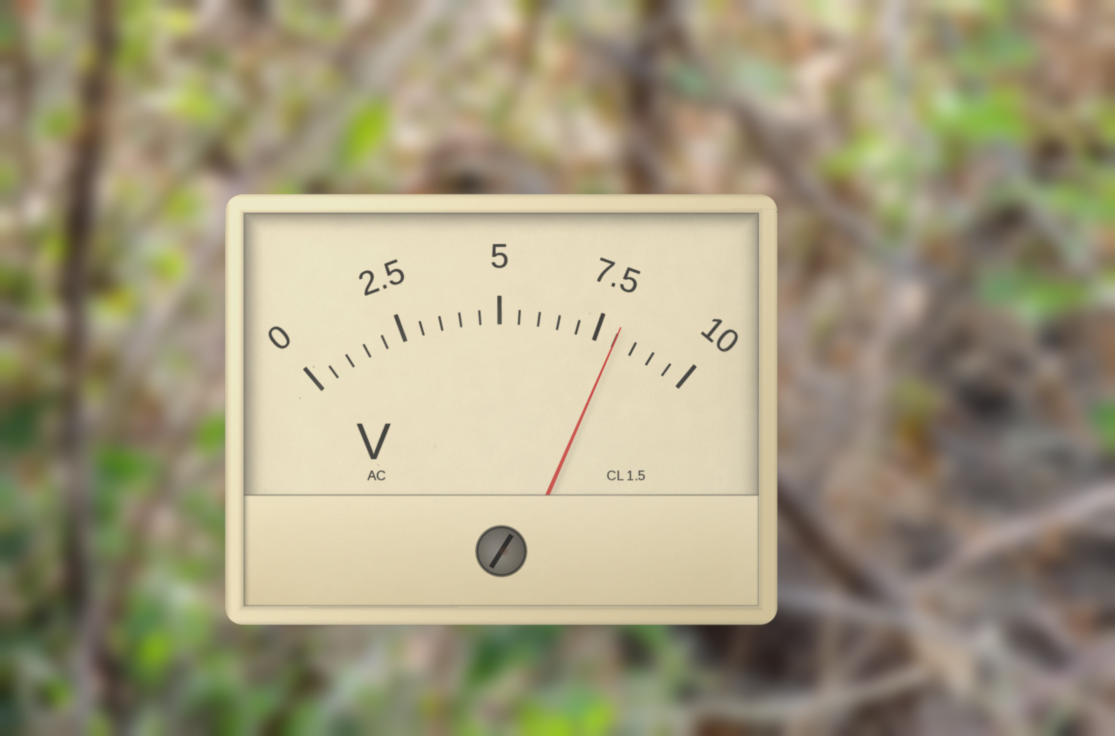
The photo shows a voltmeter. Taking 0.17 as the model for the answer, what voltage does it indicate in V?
8
